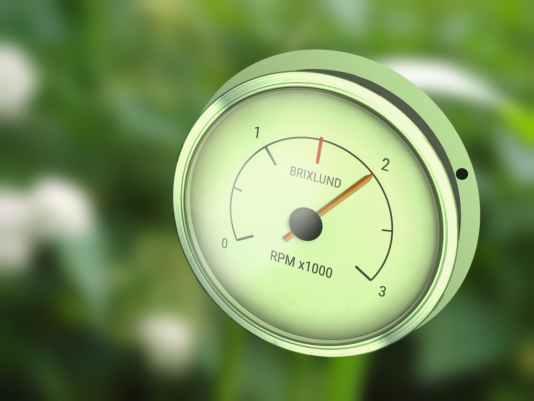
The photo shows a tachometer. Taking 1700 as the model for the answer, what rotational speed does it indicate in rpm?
2000
